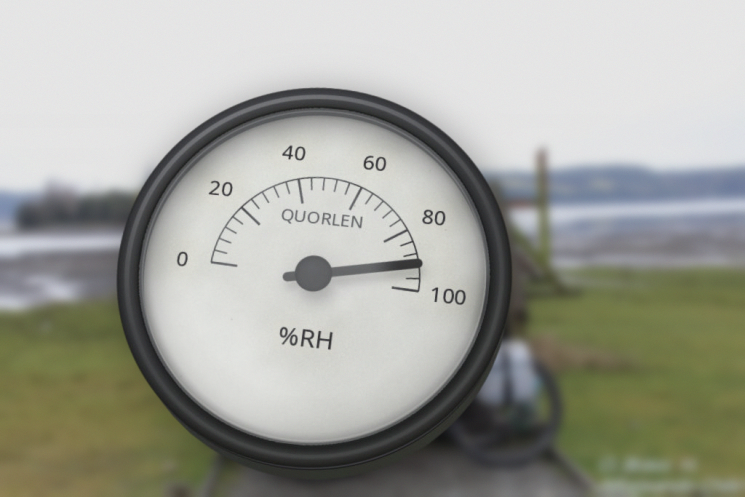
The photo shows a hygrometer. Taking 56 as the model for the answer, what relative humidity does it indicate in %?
92
